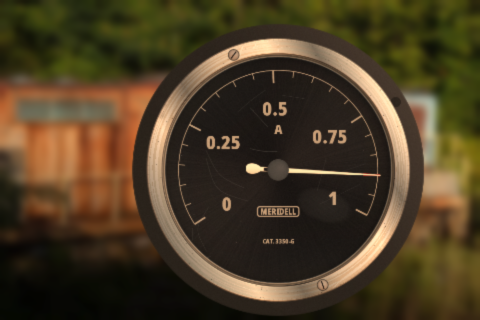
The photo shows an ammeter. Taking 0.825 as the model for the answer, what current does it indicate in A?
0.9
